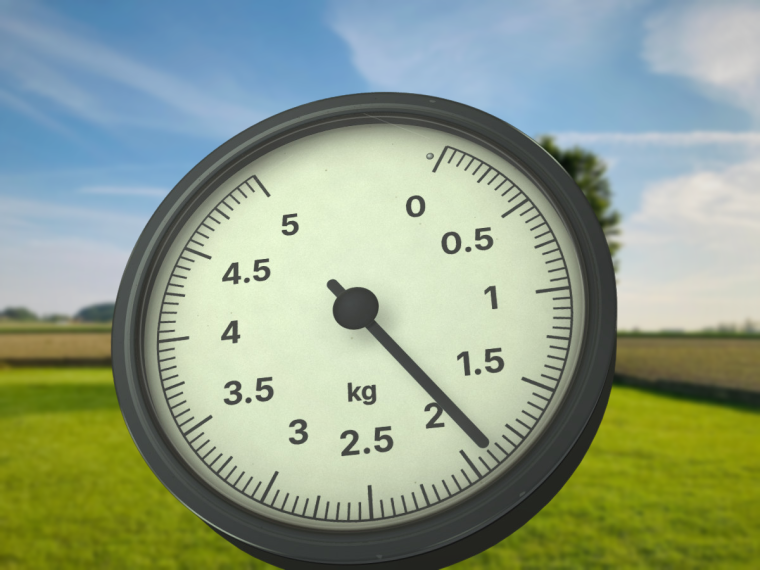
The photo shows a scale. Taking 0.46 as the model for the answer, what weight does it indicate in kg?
1.9
